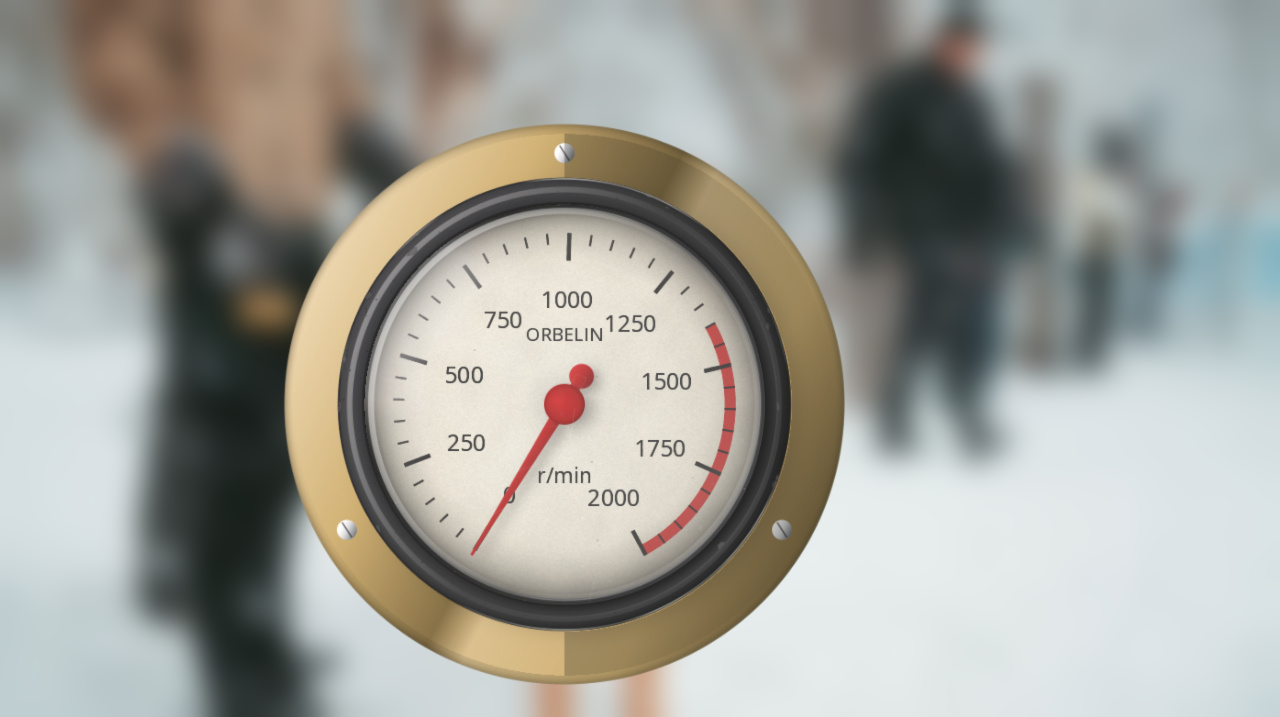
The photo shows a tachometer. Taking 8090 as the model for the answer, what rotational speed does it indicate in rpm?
0
